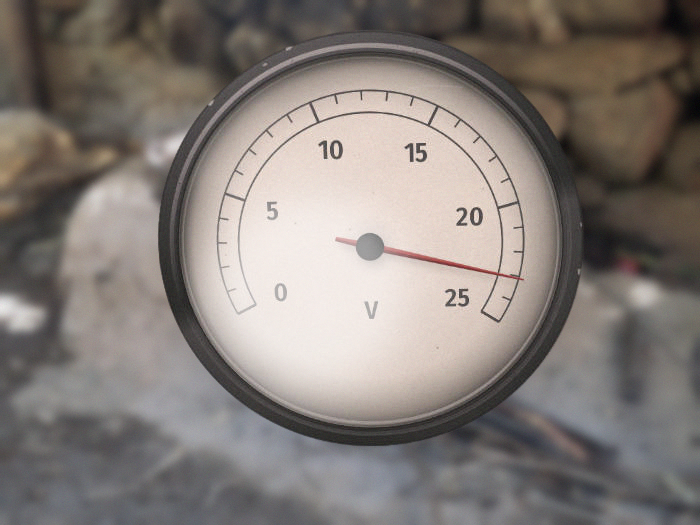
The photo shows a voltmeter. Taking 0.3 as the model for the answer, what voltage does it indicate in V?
23
